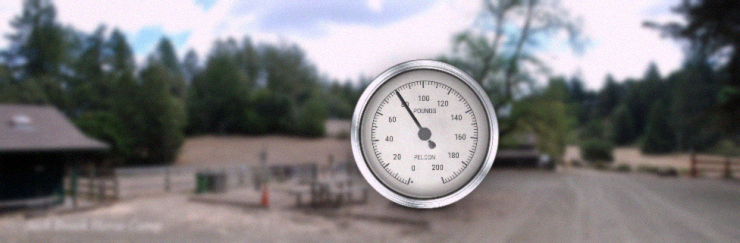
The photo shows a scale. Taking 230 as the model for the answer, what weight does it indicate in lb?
80
